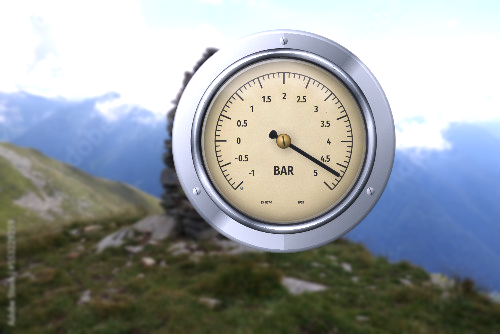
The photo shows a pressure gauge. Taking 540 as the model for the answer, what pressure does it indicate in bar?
4.7
